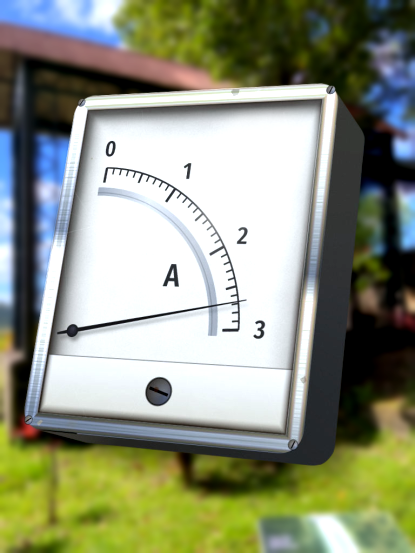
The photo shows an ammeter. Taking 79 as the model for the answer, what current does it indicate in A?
2.7
